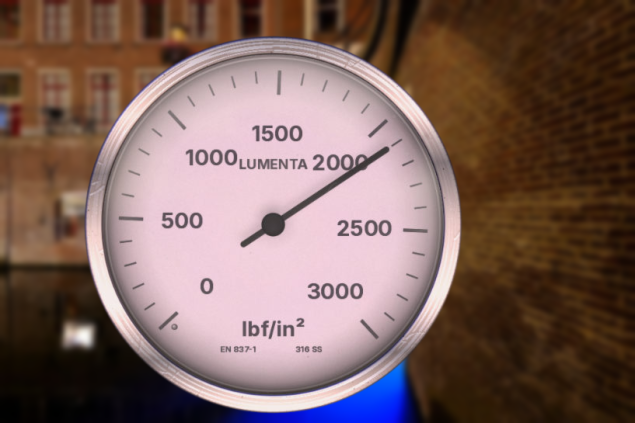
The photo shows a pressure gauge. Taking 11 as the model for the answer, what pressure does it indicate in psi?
2100
